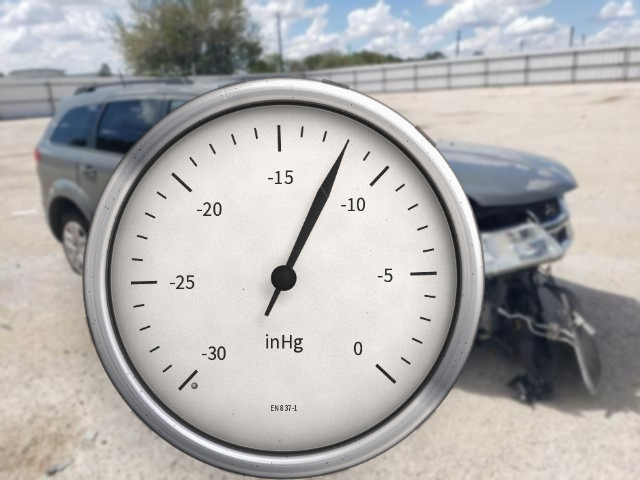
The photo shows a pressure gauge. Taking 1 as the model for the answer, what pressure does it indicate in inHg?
-12
